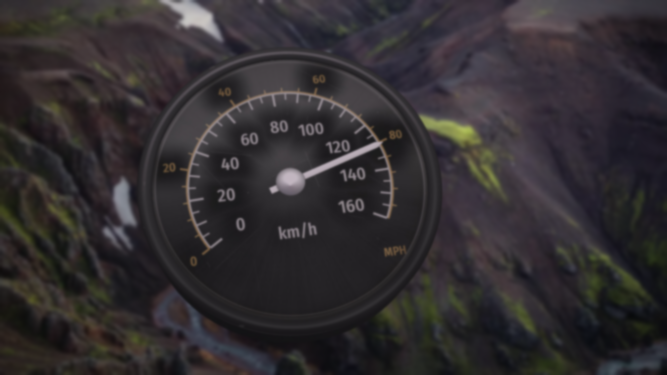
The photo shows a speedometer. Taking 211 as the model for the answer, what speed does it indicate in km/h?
130
